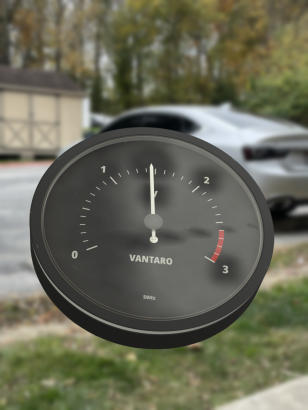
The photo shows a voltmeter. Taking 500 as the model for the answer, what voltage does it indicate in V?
1.45
